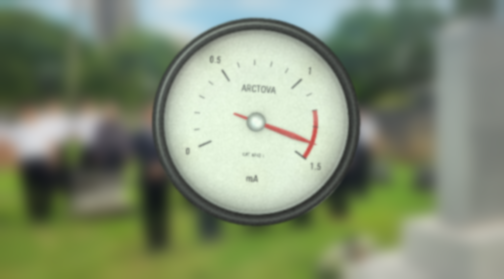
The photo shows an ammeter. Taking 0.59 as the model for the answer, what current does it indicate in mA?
1.4
